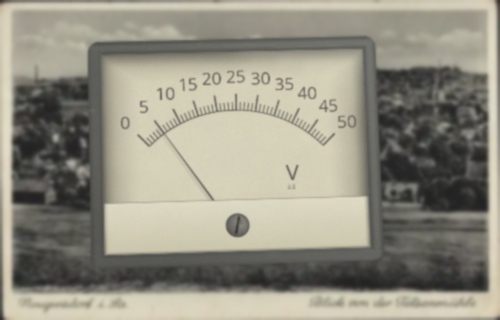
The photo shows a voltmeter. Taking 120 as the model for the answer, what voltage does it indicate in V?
5
